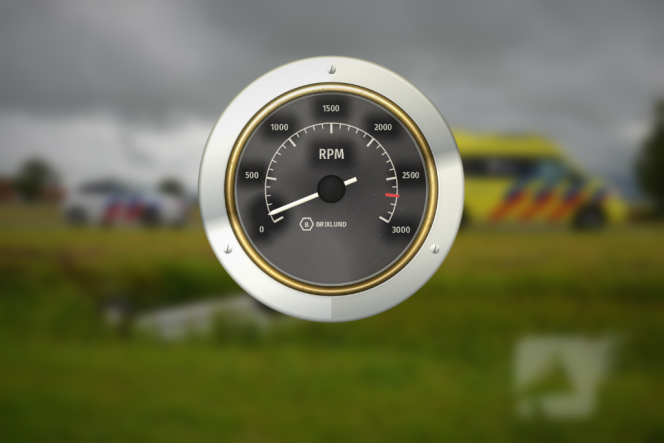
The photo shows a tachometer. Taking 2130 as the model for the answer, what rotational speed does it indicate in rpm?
100
